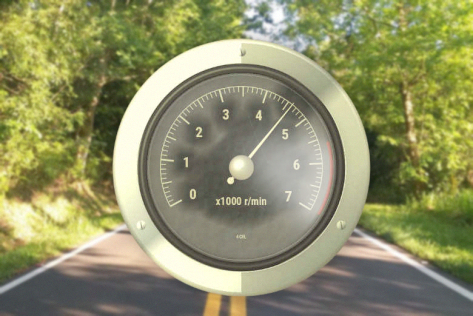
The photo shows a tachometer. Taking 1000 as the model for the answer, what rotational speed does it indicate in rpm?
4600
